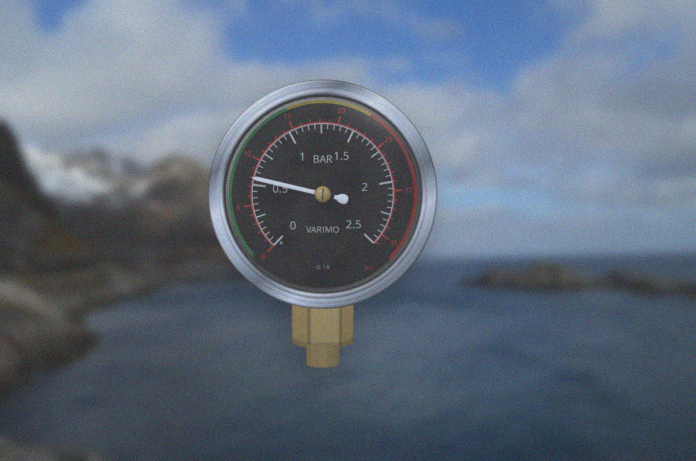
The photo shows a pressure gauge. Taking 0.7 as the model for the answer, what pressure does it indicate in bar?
0.55
